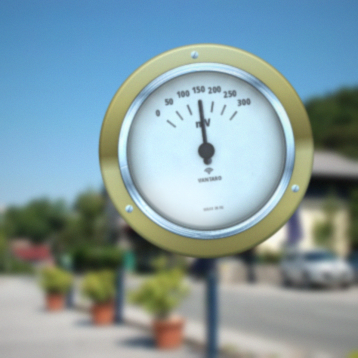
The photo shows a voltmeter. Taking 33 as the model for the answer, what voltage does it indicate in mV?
150
